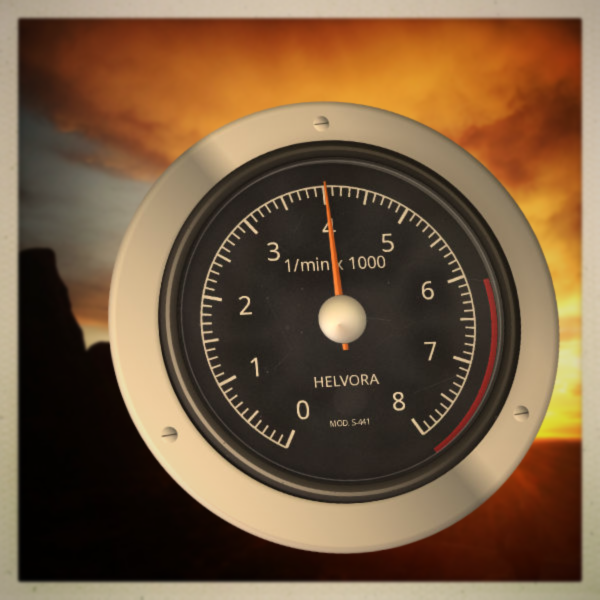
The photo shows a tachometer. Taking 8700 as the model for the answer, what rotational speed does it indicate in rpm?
4000
